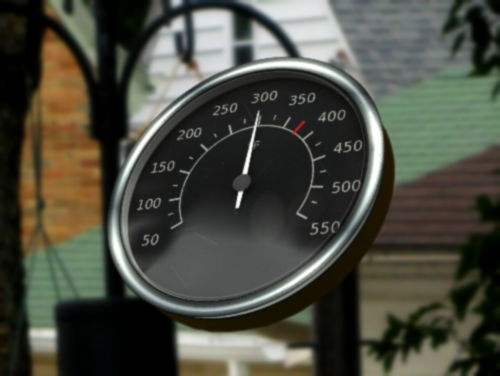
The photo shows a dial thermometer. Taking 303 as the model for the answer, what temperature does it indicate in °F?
300
